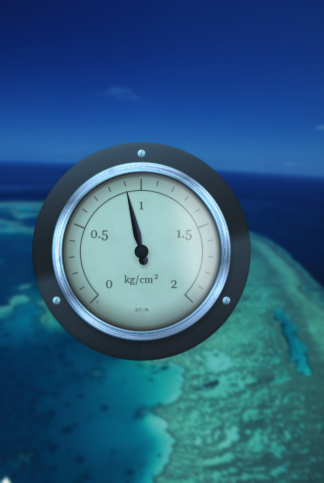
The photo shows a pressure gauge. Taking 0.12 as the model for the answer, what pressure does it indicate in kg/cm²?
0.9
